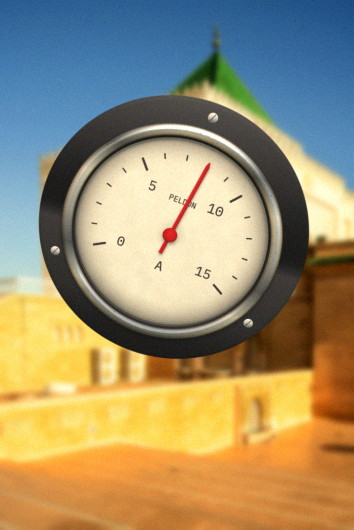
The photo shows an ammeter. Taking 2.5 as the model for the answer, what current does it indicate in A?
8
